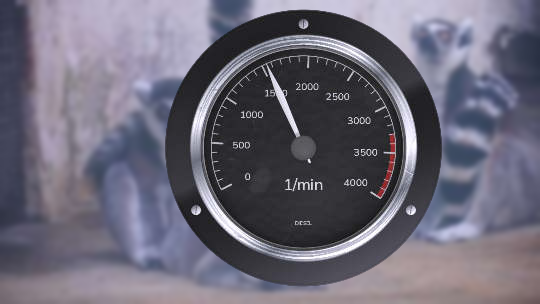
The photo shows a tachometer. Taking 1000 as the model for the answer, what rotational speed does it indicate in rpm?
1550
